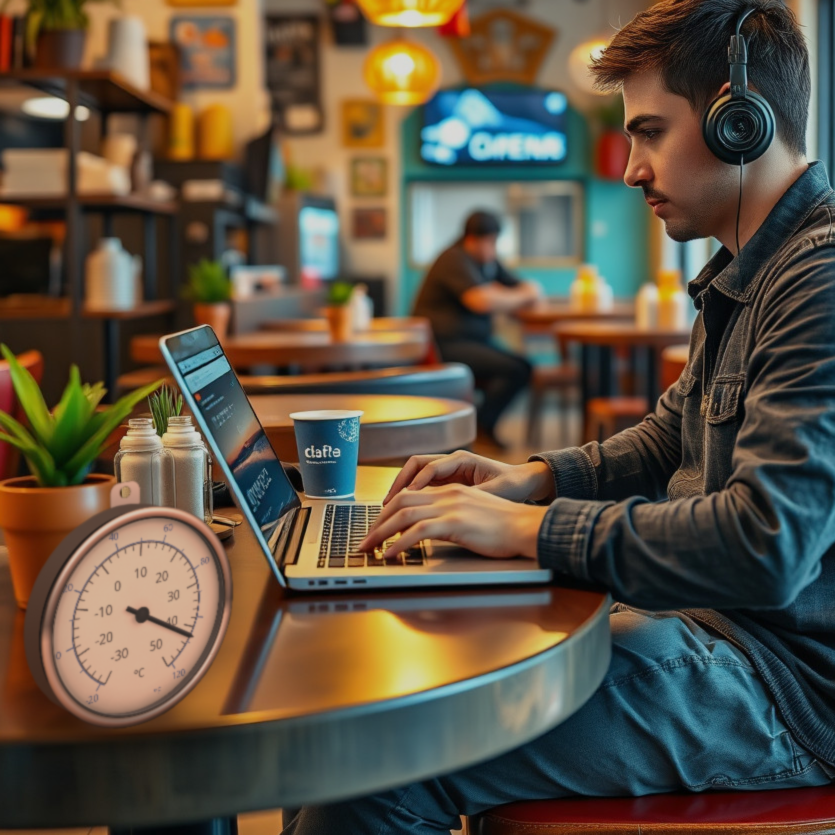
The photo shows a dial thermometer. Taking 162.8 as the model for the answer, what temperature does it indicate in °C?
42
